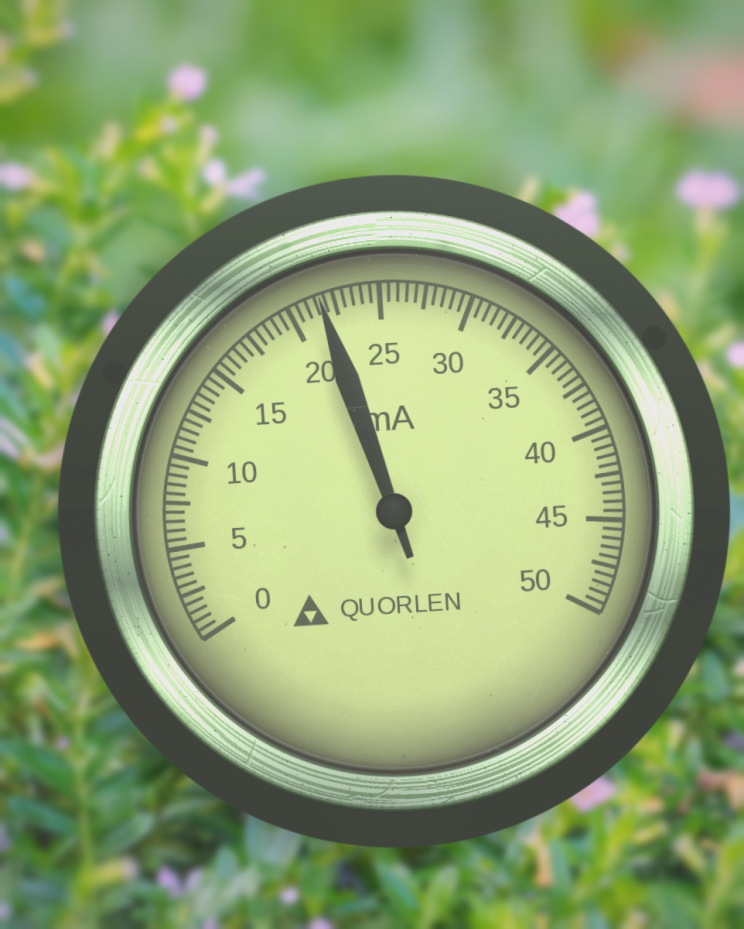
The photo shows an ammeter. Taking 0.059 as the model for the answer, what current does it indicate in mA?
21.75
